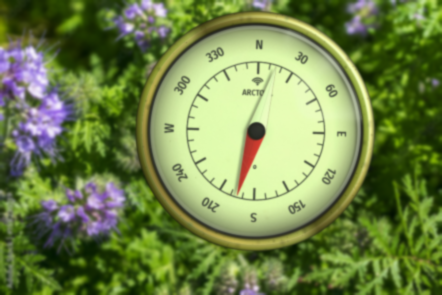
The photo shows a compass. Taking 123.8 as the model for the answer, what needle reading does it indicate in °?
195
